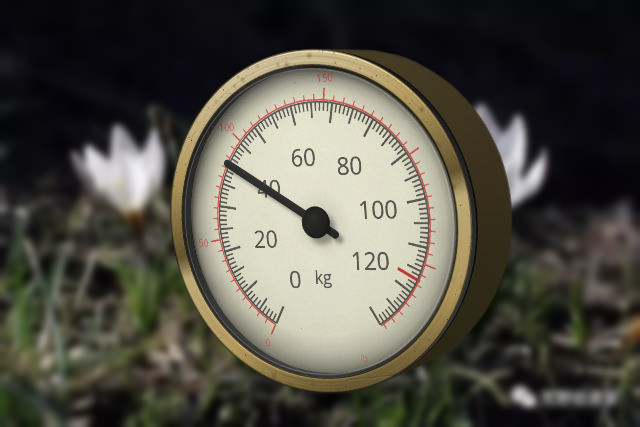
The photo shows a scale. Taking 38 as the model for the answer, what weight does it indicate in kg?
40
